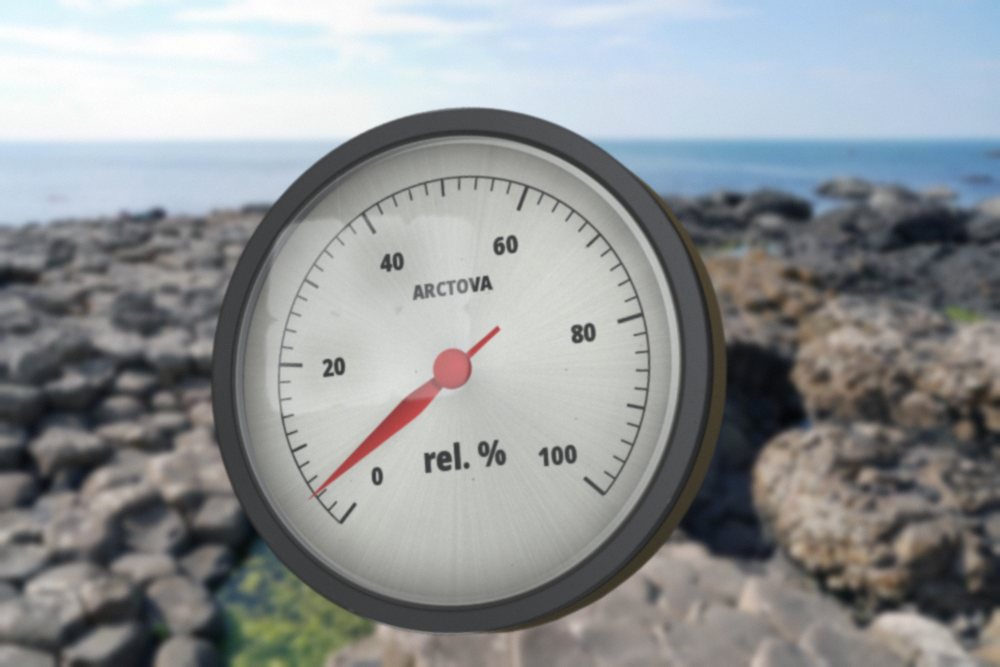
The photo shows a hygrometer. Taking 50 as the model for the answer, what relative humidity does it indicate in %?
4
